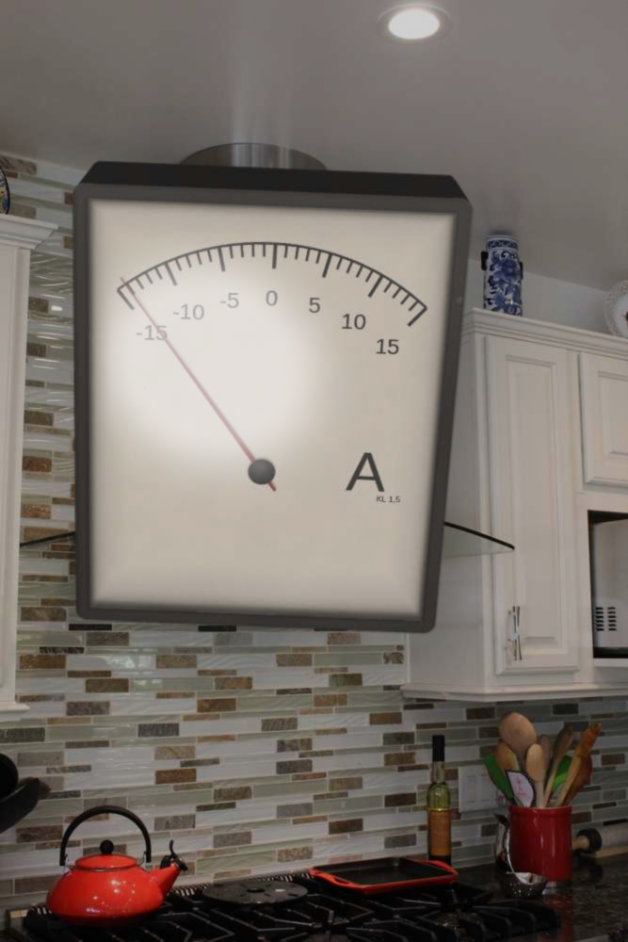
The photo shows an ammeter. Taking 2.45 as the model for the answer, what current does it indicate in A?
-14
